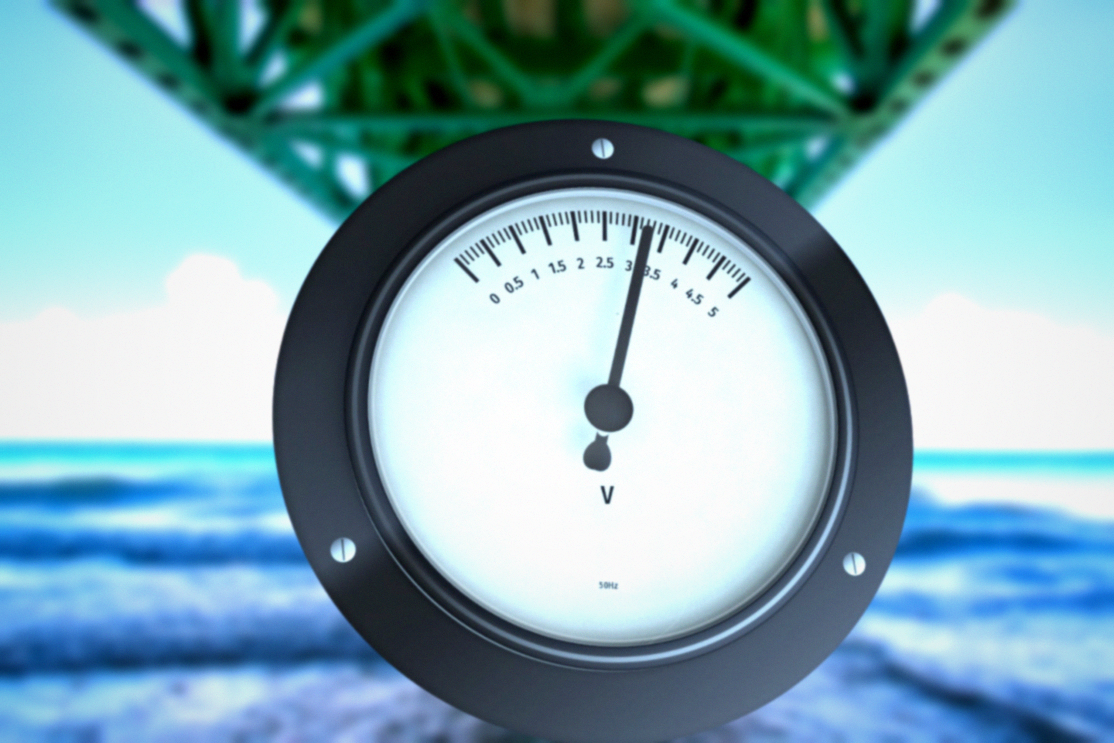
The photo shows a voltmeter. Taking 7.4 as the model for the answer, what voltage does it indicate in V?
3.2
